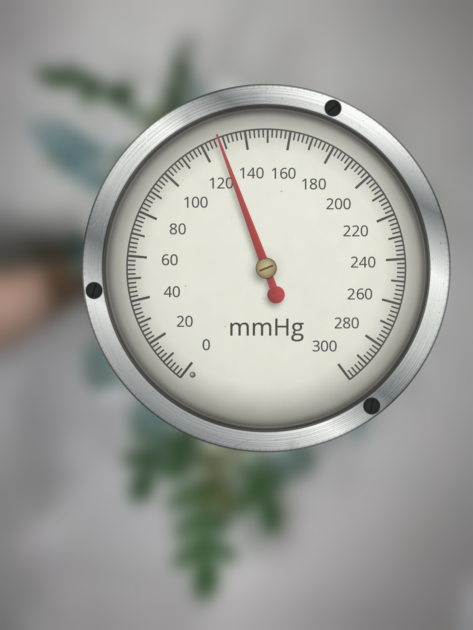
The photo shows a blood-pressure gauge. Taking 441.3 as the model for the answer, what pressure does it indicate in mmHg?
128
